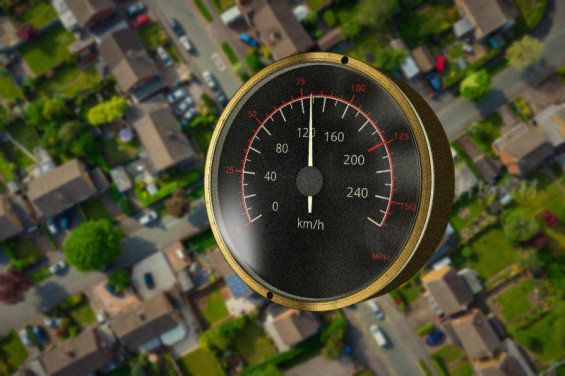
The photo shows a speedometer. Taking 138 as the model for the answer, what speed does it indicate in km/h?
130
